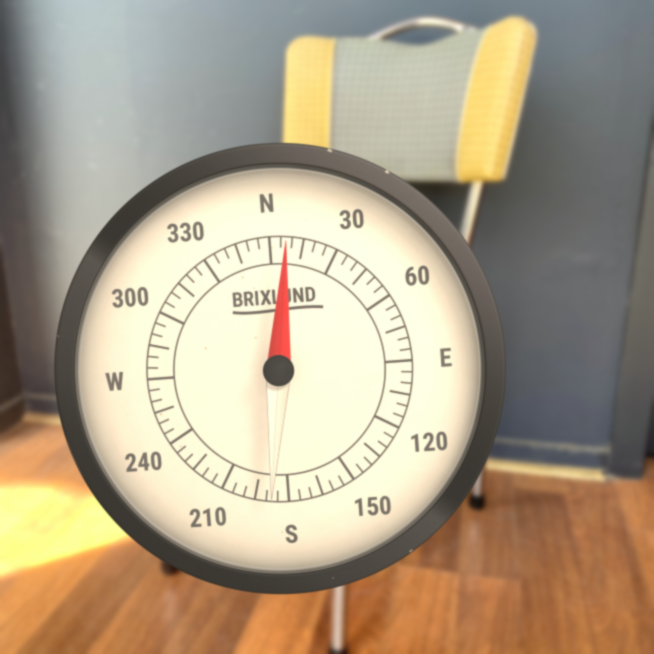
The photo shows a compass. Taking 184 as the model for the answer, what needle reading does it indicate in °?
7.5
